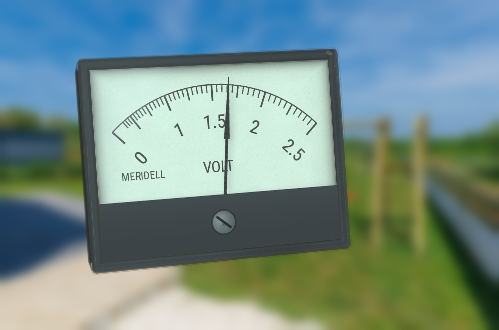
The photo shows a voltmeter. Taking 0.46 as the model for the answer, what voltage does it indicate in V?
1.65
